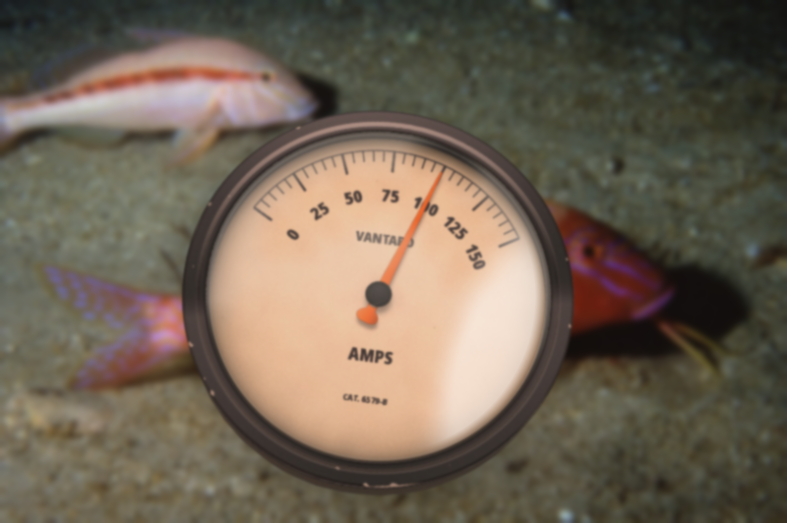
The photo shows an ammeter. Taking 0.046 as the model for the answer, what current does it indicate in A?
100
